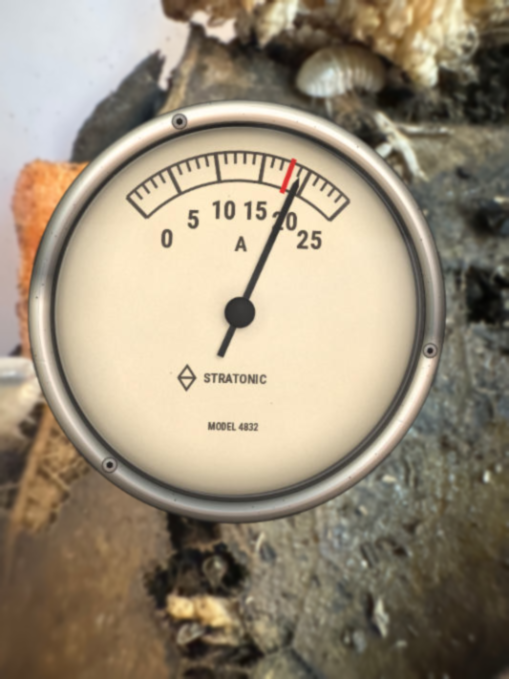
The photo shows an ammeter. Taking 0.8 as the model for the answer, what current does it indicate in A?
19
